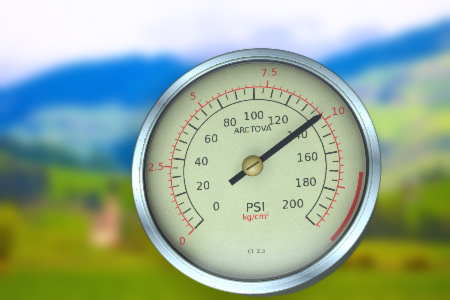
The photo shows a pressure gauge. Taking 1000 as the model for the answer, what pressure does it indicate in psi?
140
